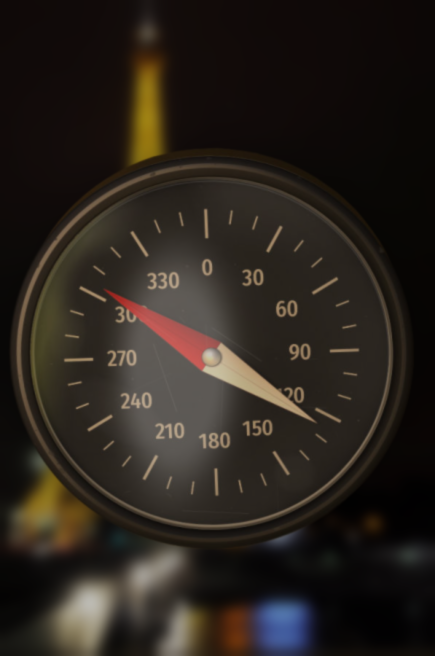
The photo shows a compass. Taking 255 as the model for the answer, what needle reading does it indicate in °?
305
